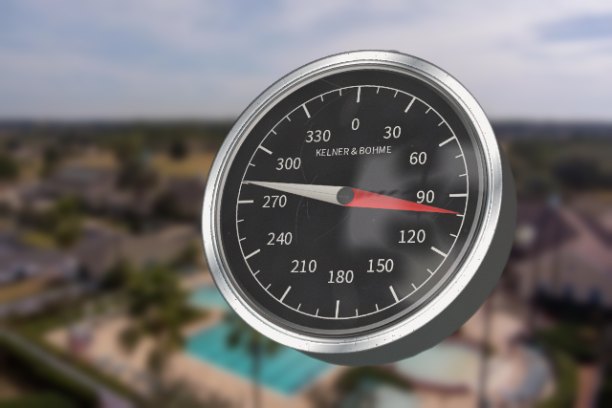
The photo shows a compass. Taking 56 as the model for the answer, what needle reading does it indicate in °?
100
